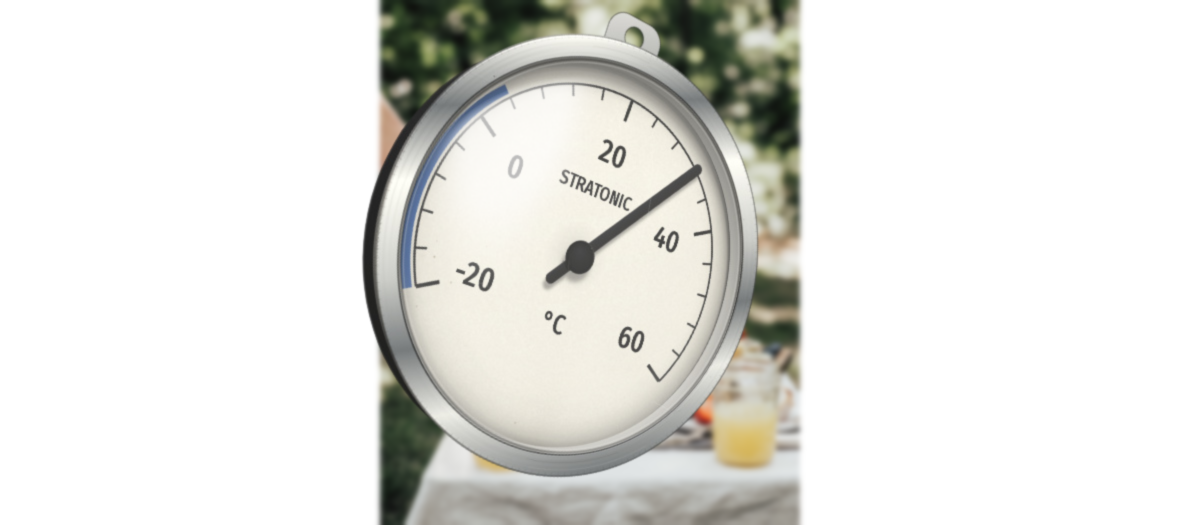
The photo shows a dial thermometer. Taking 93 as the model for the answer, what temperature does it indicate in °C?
32
